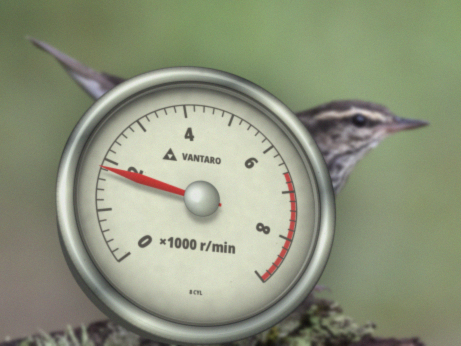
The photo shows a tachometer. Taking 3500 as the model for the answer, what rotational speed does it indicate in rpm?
1800
